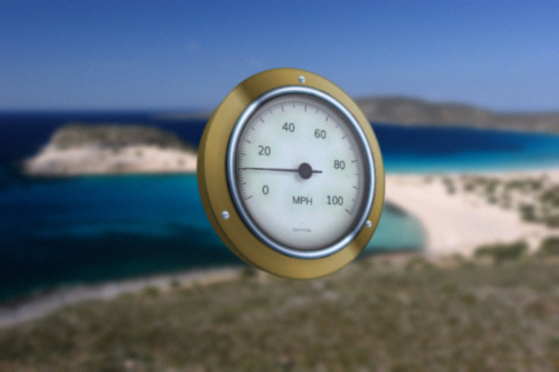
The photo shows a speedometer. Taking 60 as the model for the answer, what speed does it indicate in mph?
10
